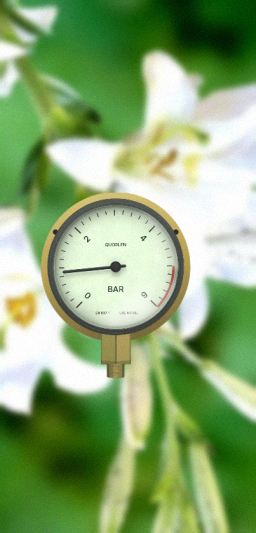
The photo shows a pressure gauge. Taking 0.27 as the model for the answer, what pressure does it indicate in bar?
0.9
